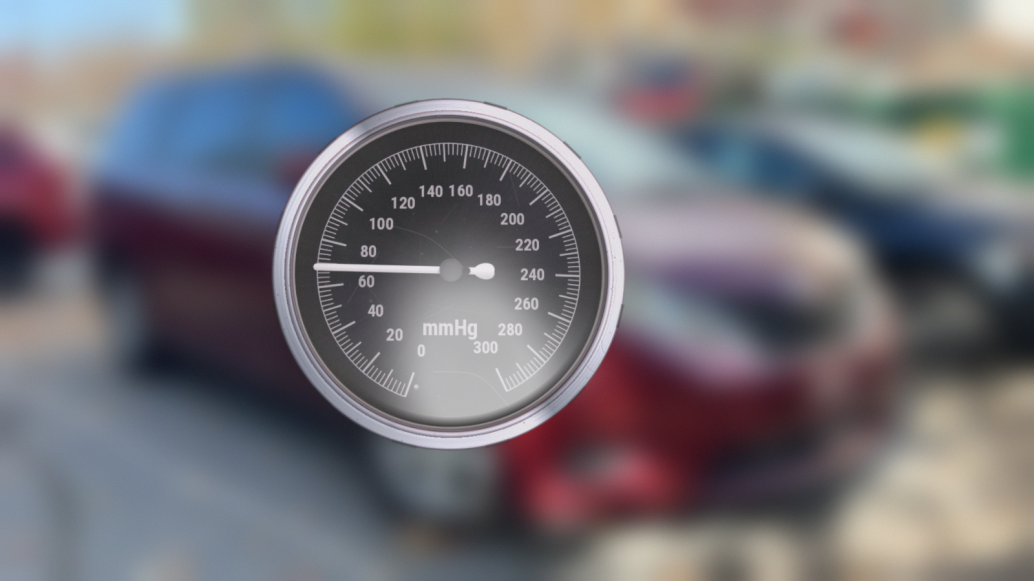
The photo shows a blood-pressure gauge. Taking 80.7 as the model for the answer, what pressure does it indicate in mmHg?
68
